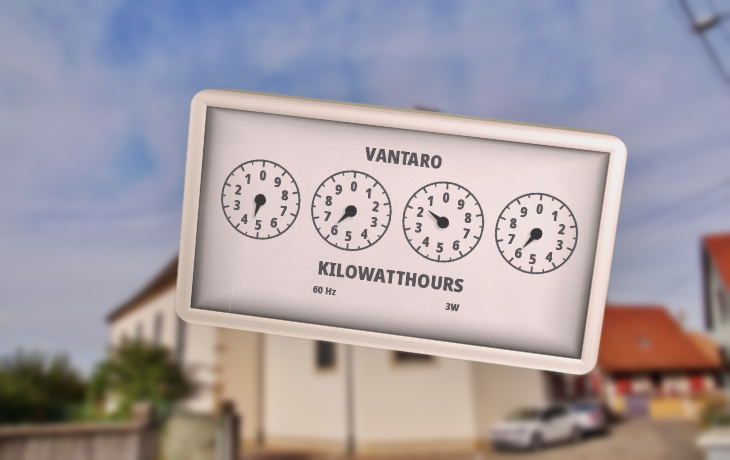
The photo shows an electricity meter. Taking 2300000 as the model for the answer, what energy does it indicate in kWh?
4616
